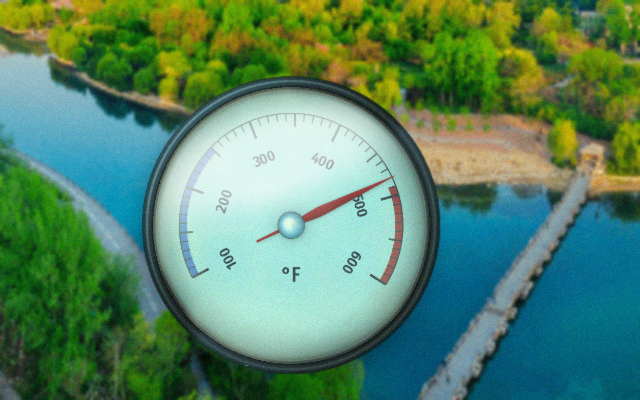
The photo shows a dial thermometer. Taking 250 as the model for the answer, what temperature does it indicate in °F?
480
